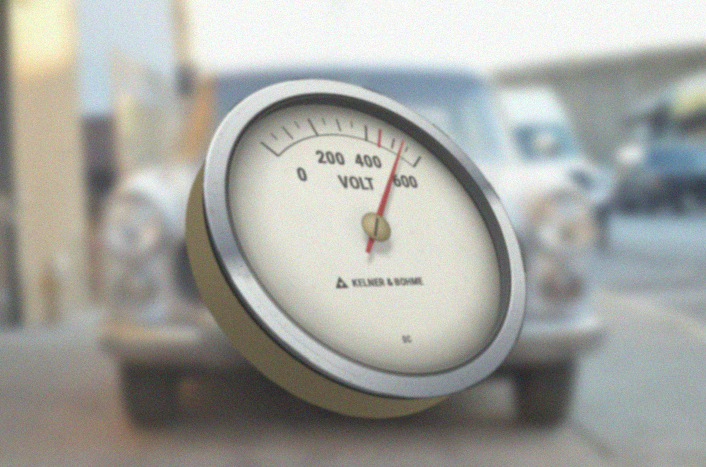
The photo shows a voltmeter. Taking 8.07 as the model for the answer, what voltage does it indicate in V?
525
